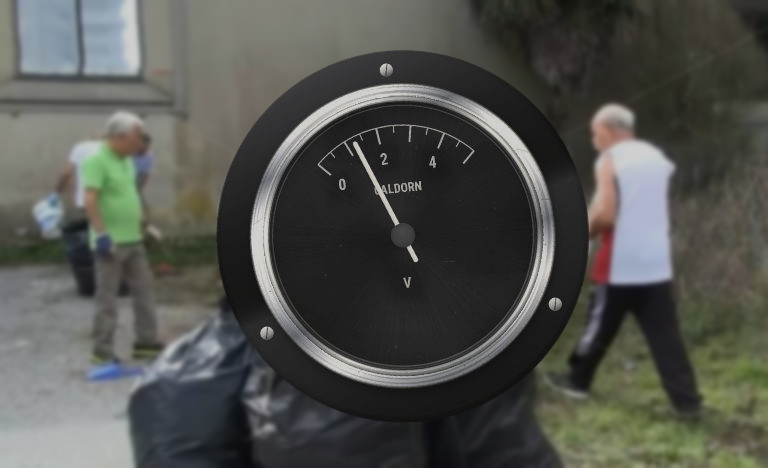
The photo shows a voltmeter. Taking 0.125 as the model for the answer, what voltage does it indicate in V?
1.25
